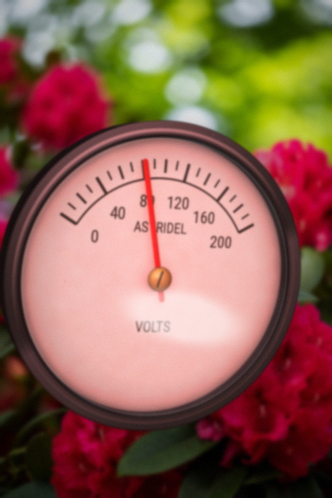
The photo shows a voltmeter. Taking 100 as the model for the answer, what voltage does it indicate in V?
80
